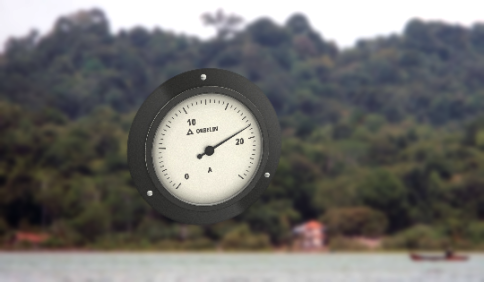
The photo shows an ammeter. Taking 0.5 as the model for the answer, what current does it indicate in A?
18.5
